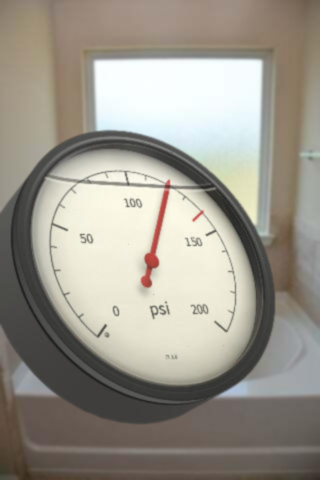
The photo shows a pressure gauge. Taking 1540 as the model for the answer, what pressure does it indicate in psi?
120
